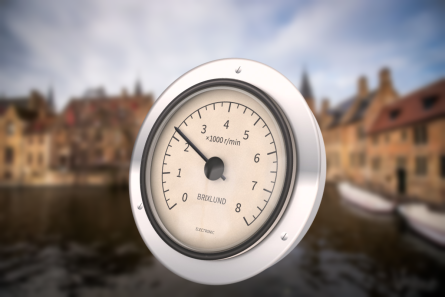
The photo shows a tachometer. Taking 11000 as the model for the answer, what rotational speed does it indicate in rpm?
2250
